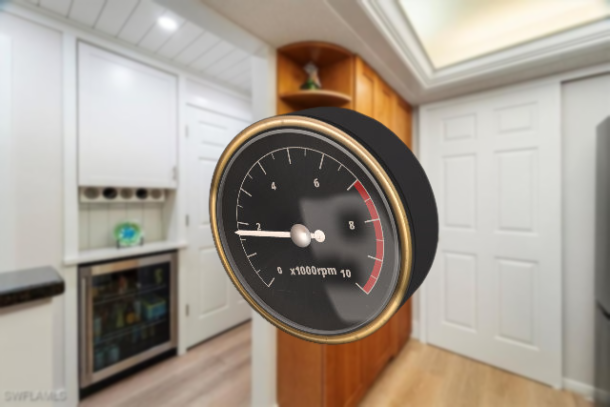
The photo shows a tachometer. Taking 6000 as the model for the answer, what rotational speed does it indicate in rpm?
1750
